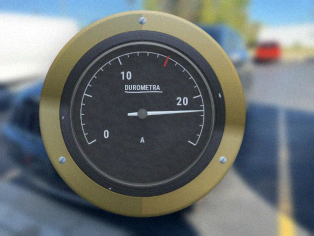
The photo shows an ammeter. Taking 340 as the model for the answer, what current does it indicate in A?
21.5
